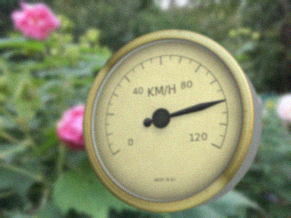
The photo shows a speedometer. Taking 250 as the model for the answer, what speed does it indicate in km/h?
100
